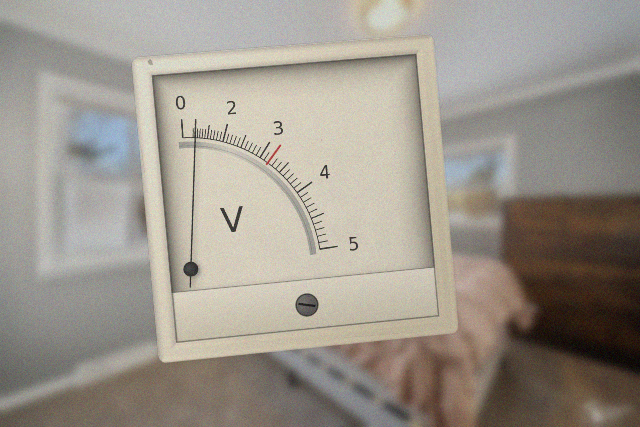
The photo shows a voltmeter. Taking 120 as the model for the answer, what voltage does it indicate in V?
1
